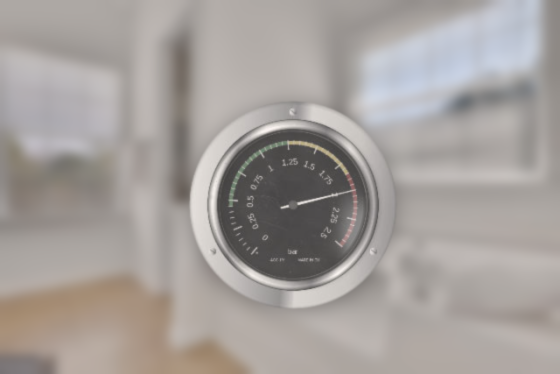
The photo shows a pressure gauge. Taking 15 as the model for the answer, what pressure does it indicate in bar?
2
